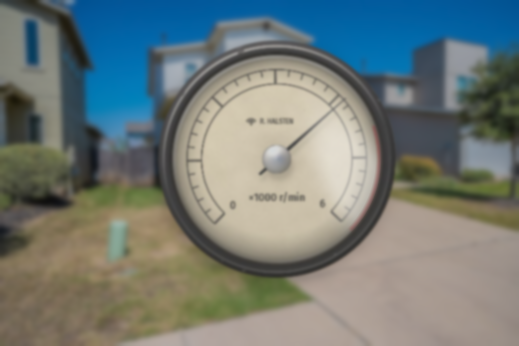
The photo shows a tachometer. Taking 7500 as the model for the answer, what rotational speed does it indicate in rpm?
4100
